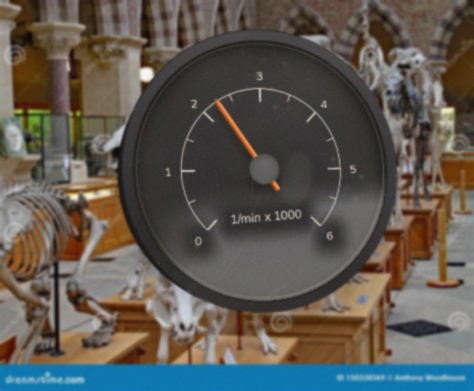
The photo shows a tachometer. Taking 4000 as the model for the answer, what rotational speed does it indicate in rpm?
2250
